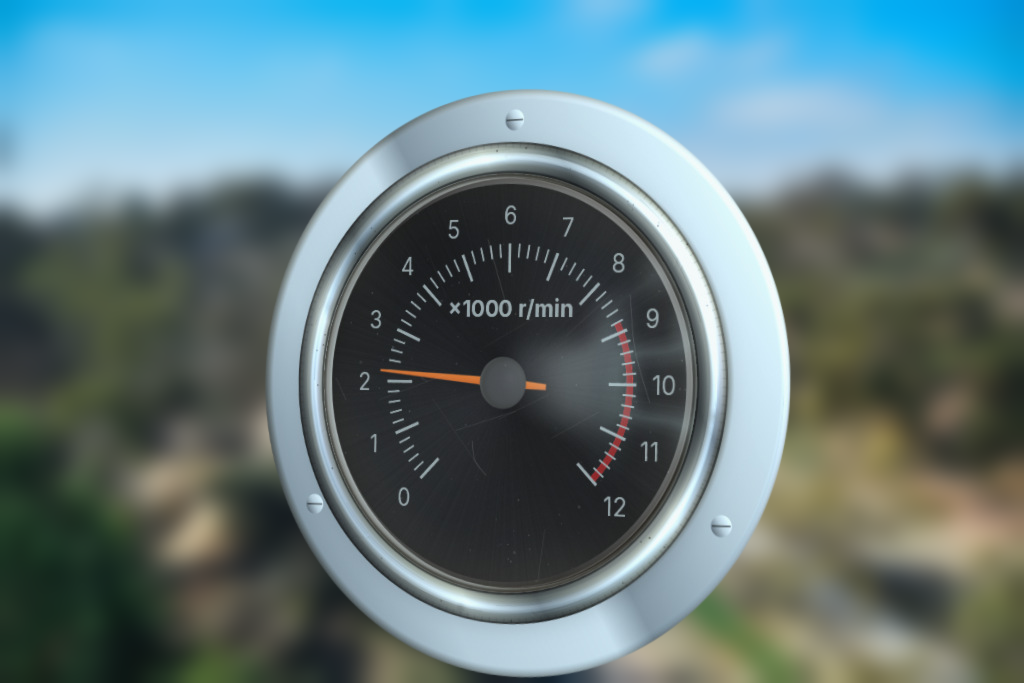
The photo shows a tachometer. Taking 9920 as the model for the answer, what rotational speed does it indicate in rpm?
2200
